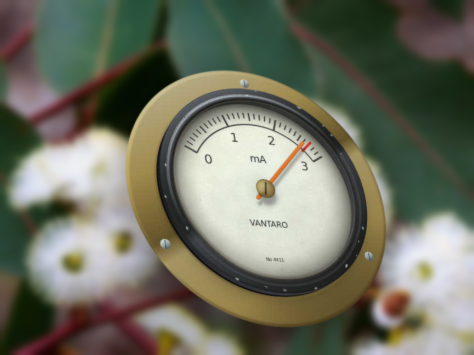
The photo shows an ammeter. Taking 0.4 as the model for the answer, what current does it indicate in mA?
2.6
